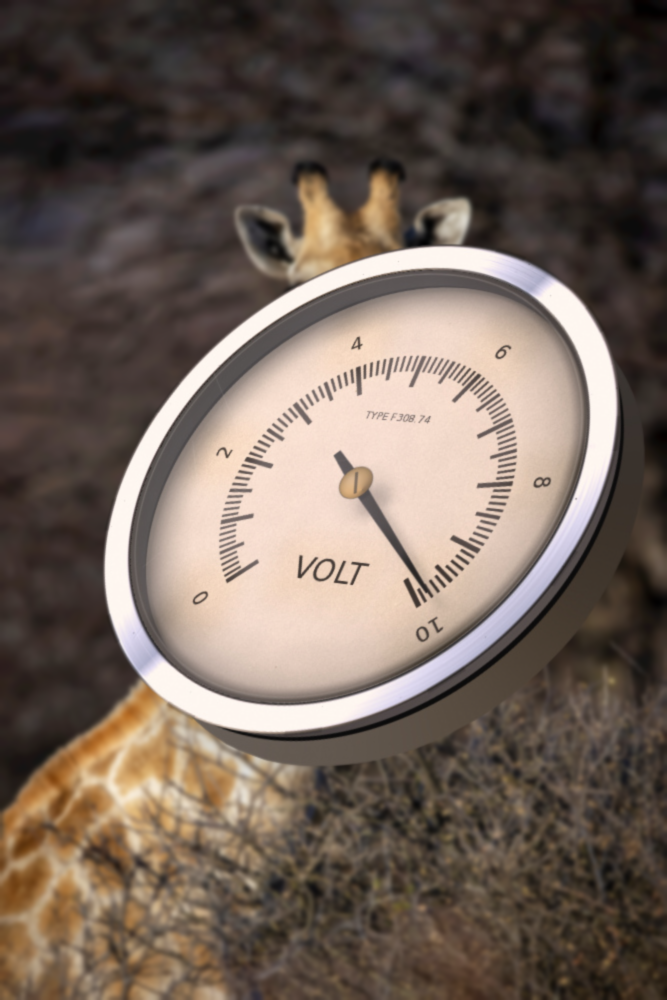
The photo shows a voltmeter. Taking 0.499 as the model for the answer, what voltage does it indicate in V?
9.8
